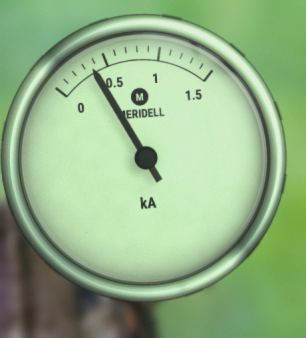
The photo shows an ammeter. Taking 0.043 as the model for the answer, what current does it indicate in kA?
0.35
